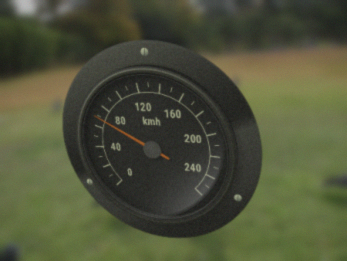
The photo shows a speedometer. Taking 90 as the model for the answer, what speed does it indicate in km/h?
70
